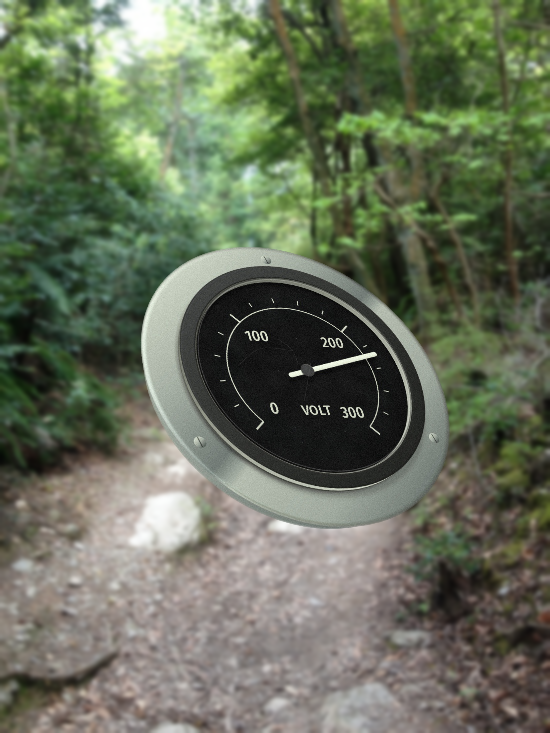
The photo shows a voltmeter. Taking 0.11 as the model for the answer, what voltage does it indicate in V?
230
